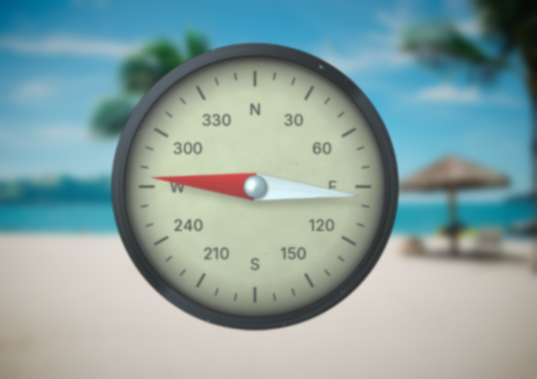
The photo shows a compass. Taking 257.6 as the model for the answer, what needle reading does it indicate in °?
275
